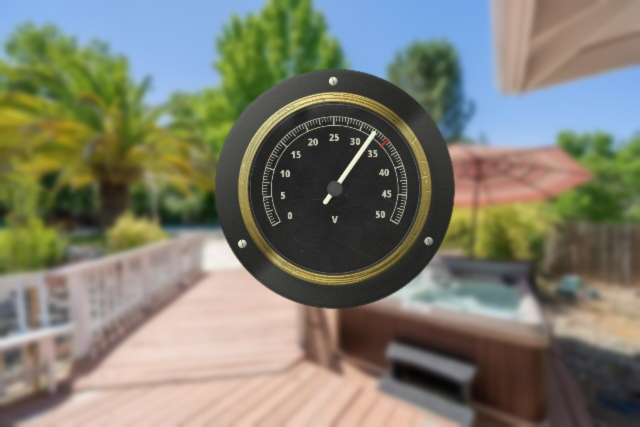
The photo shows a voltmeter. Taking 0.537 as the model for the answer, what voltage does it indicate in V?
32.5
